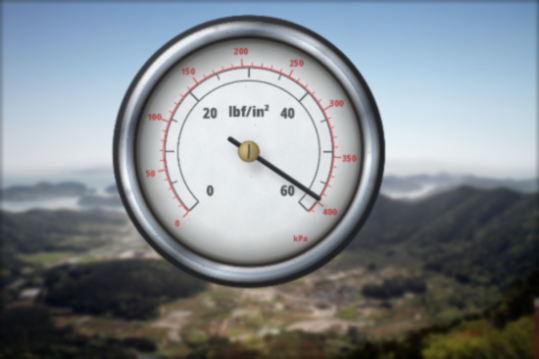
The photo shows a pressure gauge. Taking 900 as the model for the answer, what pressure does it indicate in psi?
57.5
